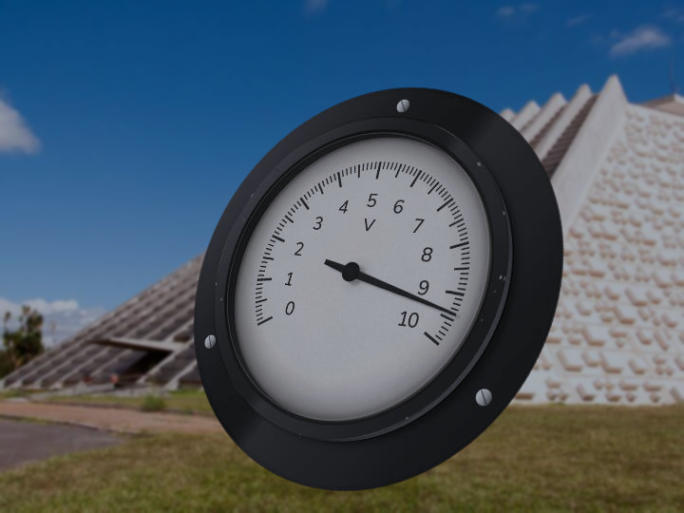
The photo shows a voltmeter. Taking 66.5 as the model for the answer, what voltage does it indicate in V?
9.4
